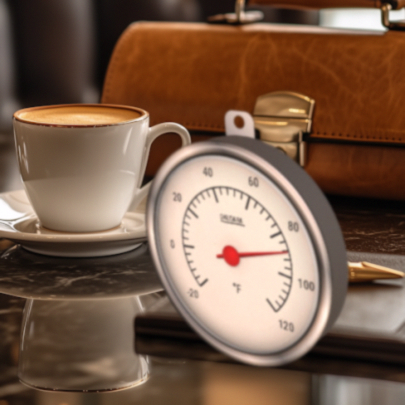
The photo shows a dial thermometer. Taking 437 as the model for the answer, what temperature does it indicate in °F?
88
